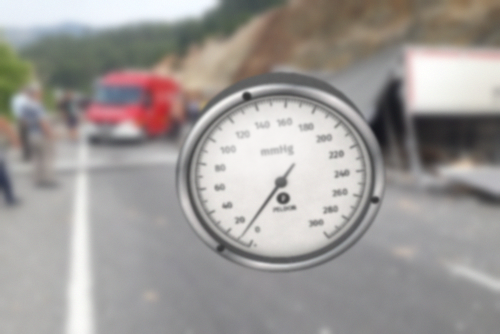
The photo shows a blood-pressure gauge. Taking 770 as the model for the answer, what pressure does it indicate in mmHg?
10
